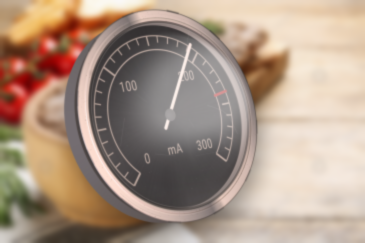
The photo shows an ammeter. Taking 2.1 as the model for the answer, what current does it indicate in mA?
190
